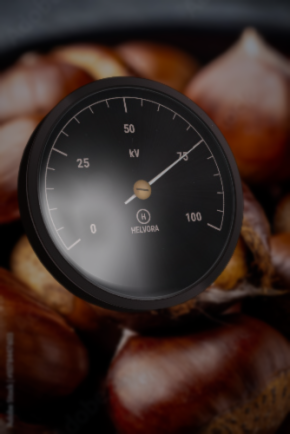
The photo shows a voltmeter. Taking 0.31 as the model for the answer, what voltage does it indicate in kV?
75
